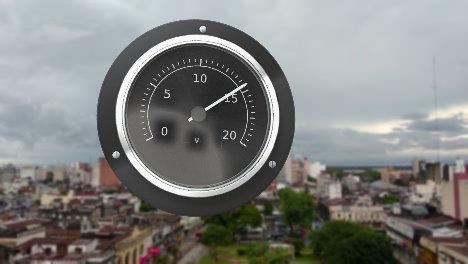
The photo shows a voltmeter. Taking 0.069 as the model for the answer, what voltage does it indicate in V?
14.5
